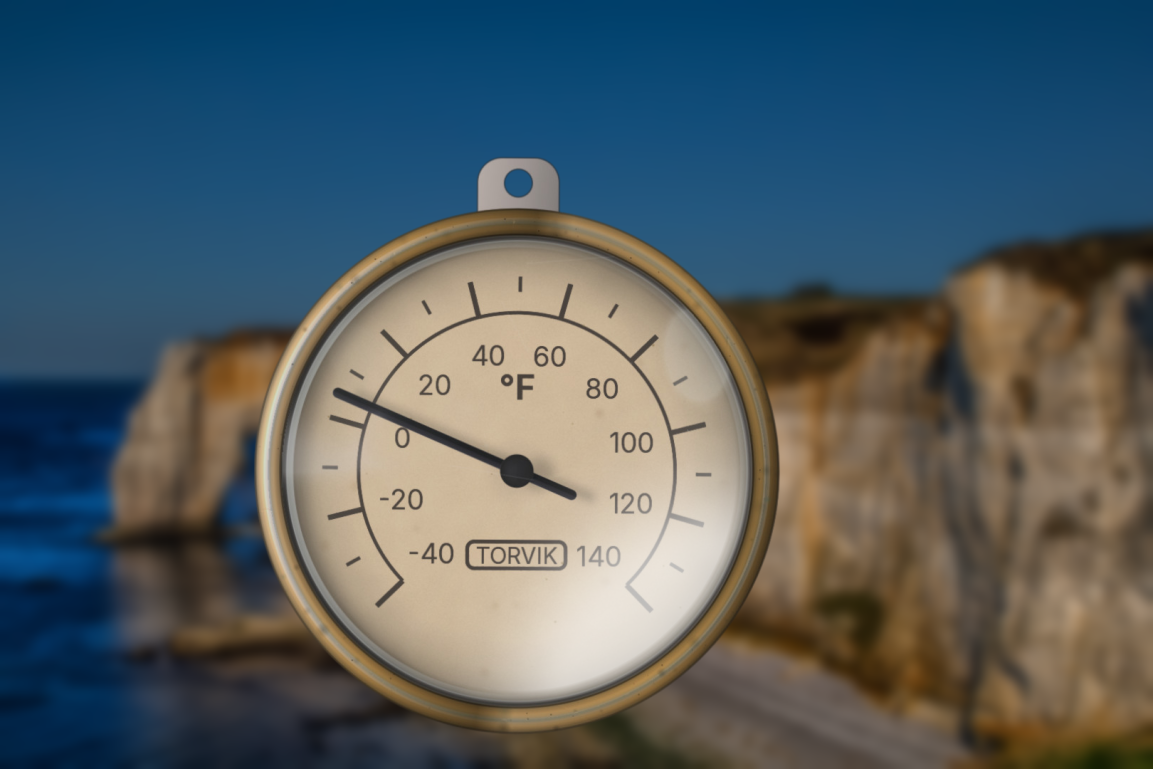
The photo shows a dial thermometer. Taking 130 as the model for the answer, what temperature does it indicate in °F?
5
